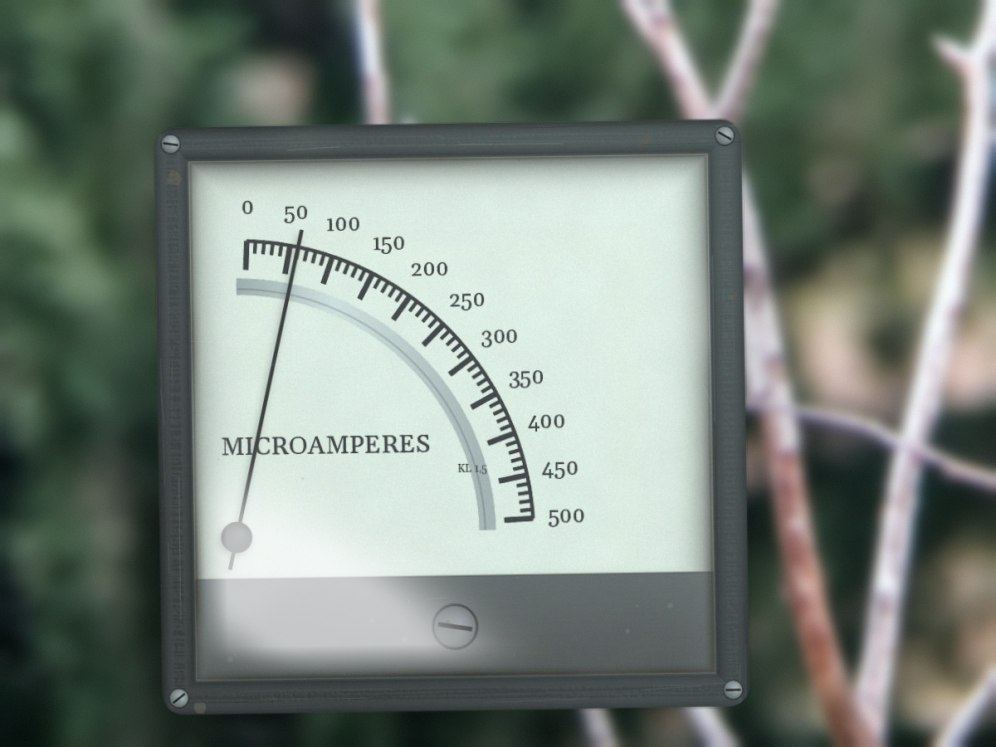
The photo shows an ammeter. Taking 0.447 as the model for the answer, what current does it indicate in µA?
60
